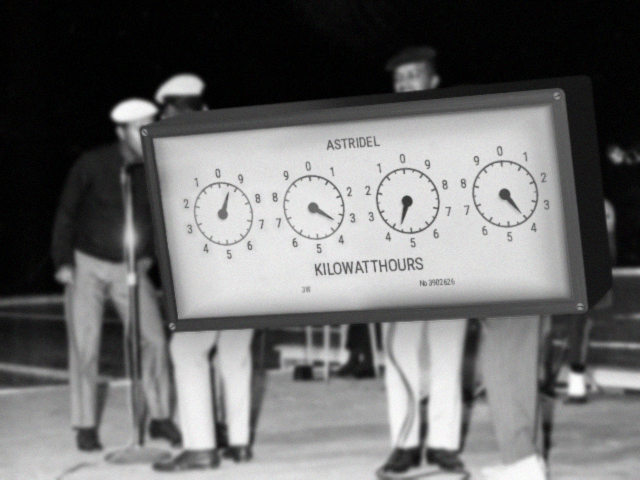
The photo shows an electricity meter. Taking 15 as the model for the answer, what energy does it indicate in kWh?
9344
